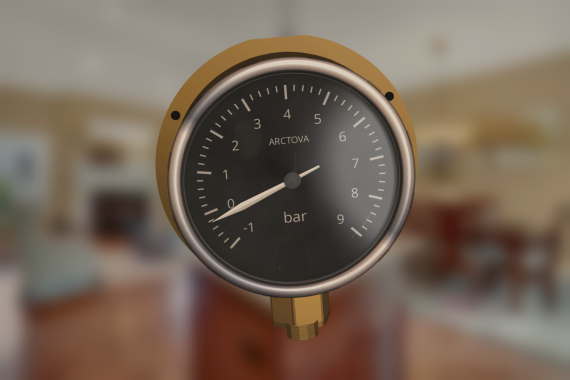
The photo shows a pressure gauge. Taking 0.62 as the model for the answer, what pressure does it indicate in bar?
-0.2
